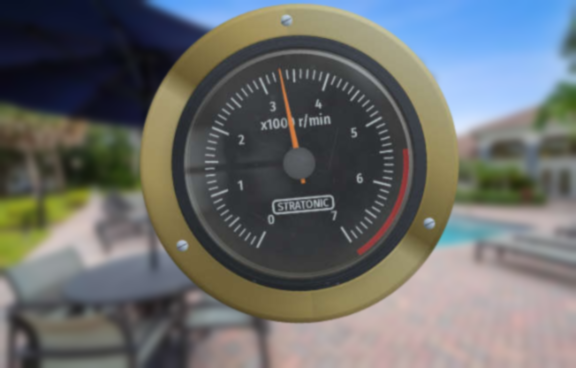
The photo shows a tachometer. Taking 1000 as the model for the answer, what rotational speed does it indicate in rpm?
3300
